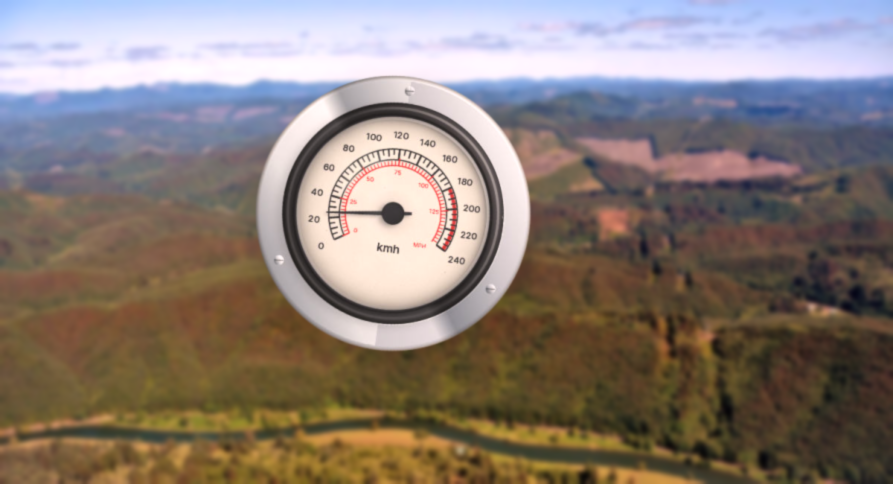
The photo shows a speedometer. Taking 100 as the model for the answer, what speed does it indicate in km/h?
25
